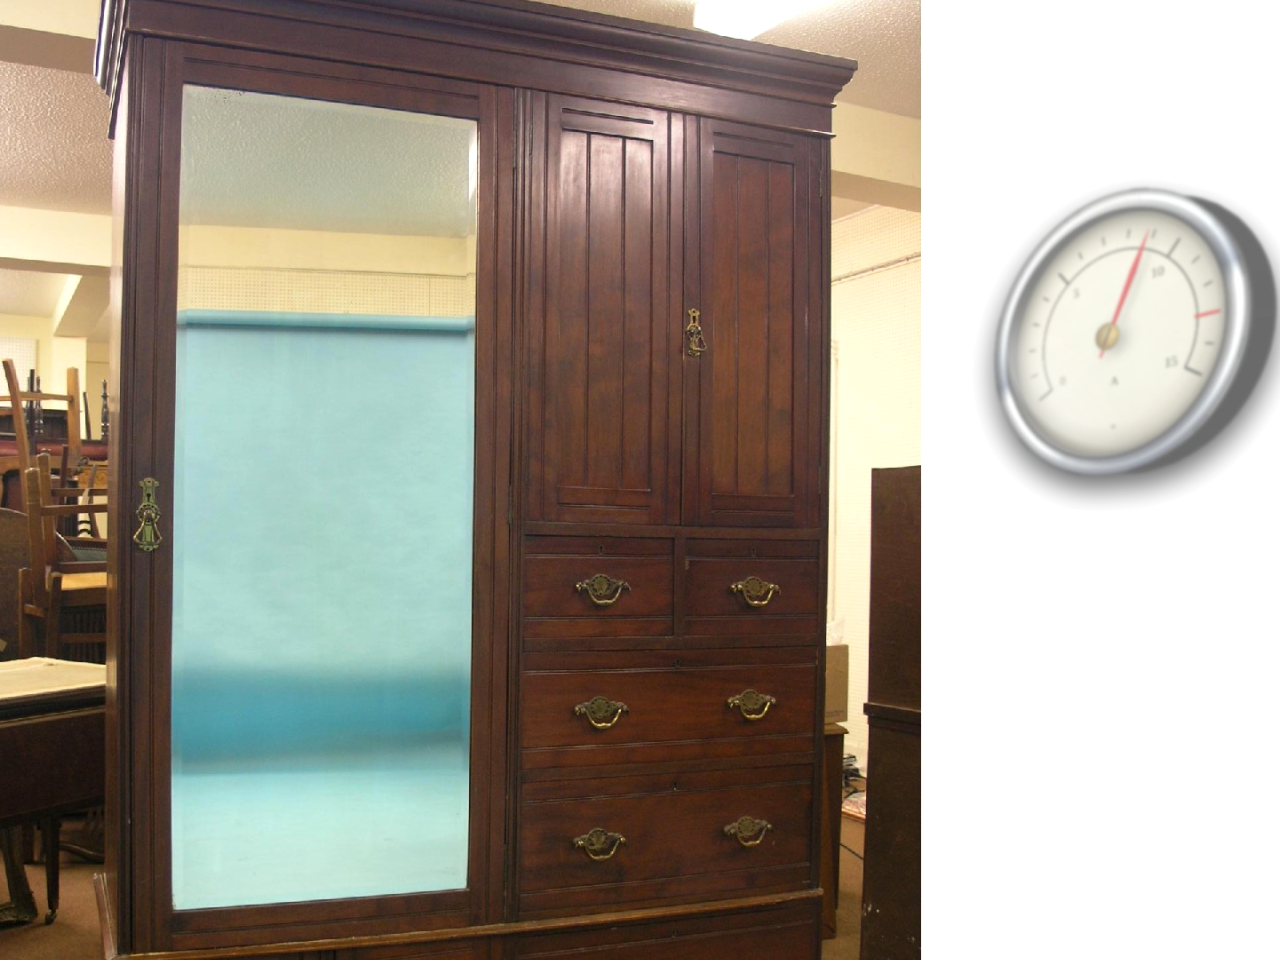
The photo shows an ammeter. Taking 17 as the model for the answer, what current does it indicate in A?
9
